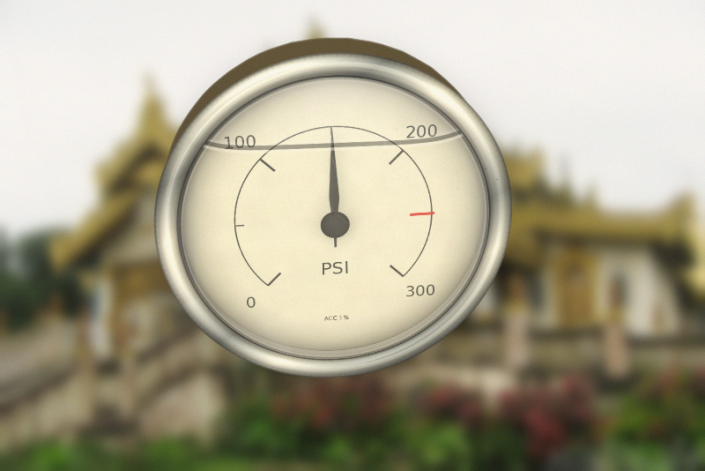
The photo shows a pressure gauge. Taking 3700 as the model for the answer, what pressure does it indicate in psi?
150
